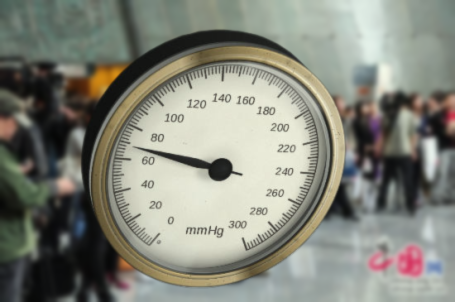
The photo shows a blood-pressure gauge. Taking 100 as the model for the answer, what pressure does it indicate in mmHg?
70
